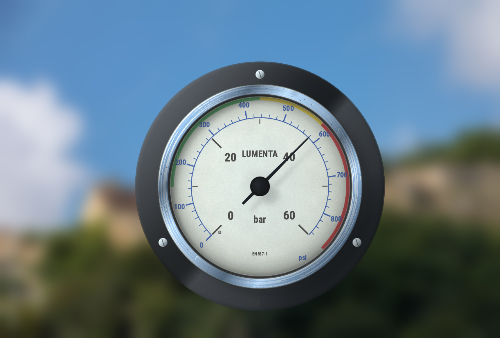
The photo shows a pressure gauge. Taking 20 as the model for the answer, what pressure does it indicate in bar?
40
